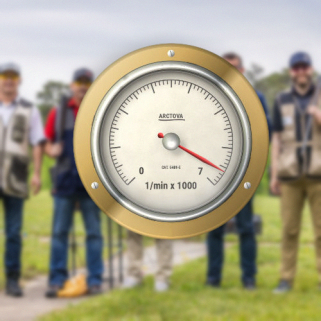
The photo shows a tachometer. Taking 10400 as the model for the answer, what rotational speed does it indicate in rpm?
6600
